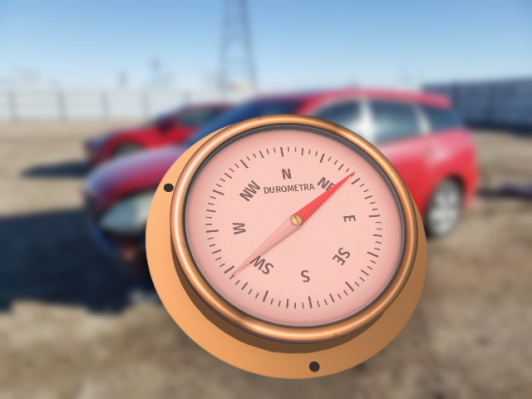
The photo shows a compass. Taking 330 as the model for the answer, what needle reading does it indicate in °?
55
